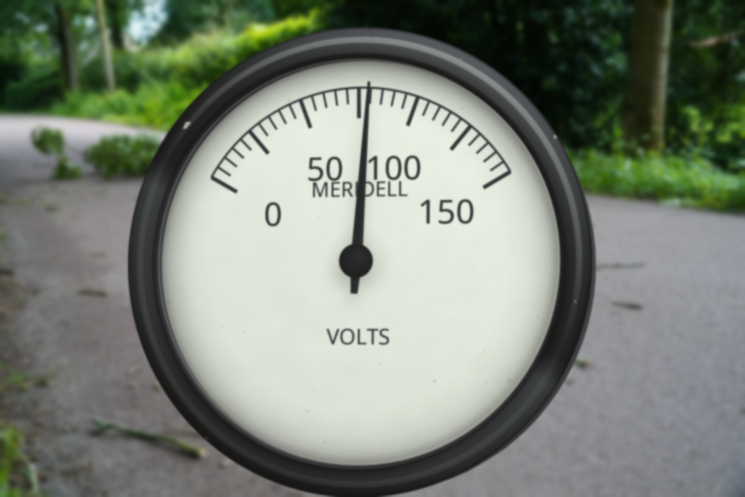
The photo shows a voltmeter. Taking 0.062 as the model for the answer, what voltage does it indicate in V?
80
